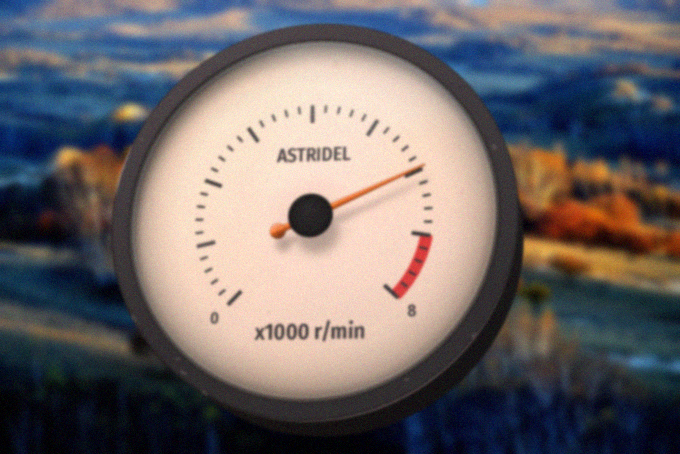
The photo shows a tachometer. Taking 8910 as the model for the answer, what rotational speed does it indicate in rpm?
6000
